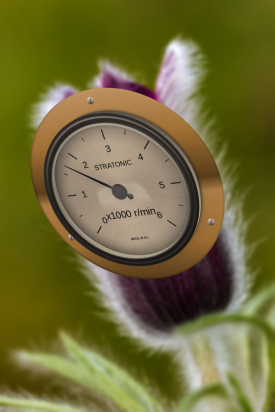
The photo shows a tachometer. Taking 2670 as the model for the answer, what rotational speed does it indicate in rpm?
1750
